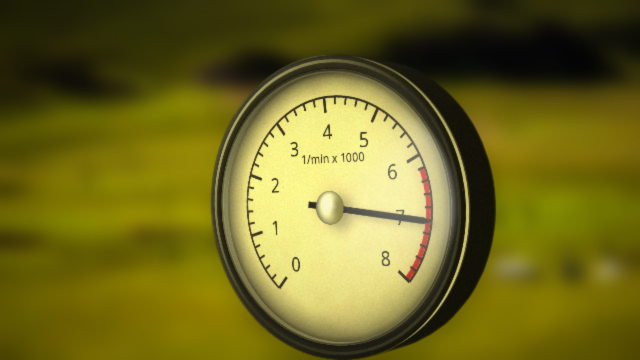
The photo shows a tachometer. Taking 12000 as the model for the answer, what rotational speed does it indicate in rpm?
7000
